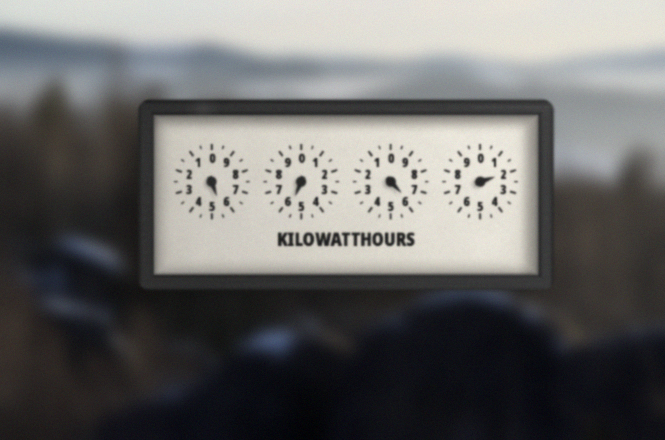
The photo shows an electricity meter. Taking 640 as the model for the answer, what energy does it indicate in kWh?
5562
